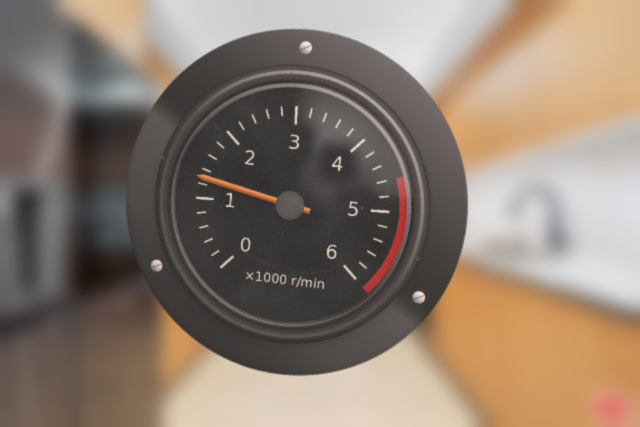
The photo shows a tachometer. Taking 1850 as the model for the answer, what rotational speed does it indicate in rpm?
1300
